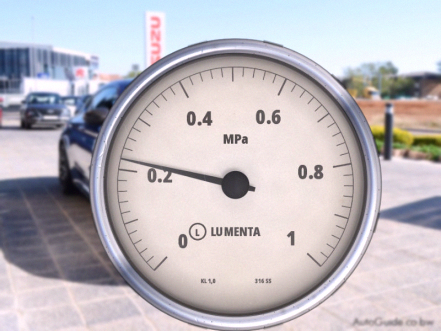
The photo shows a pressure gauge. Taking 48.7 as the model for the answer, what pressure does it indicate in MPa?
0.22
